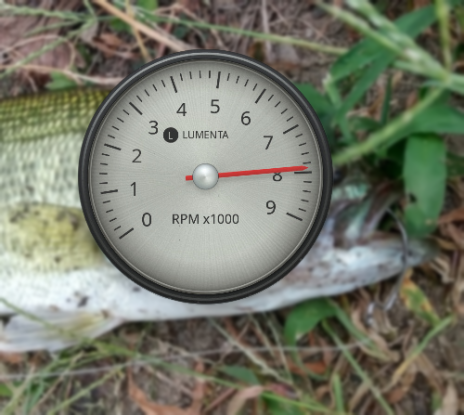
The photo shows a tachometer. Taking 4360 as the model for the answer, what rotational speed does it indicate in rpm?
7900
